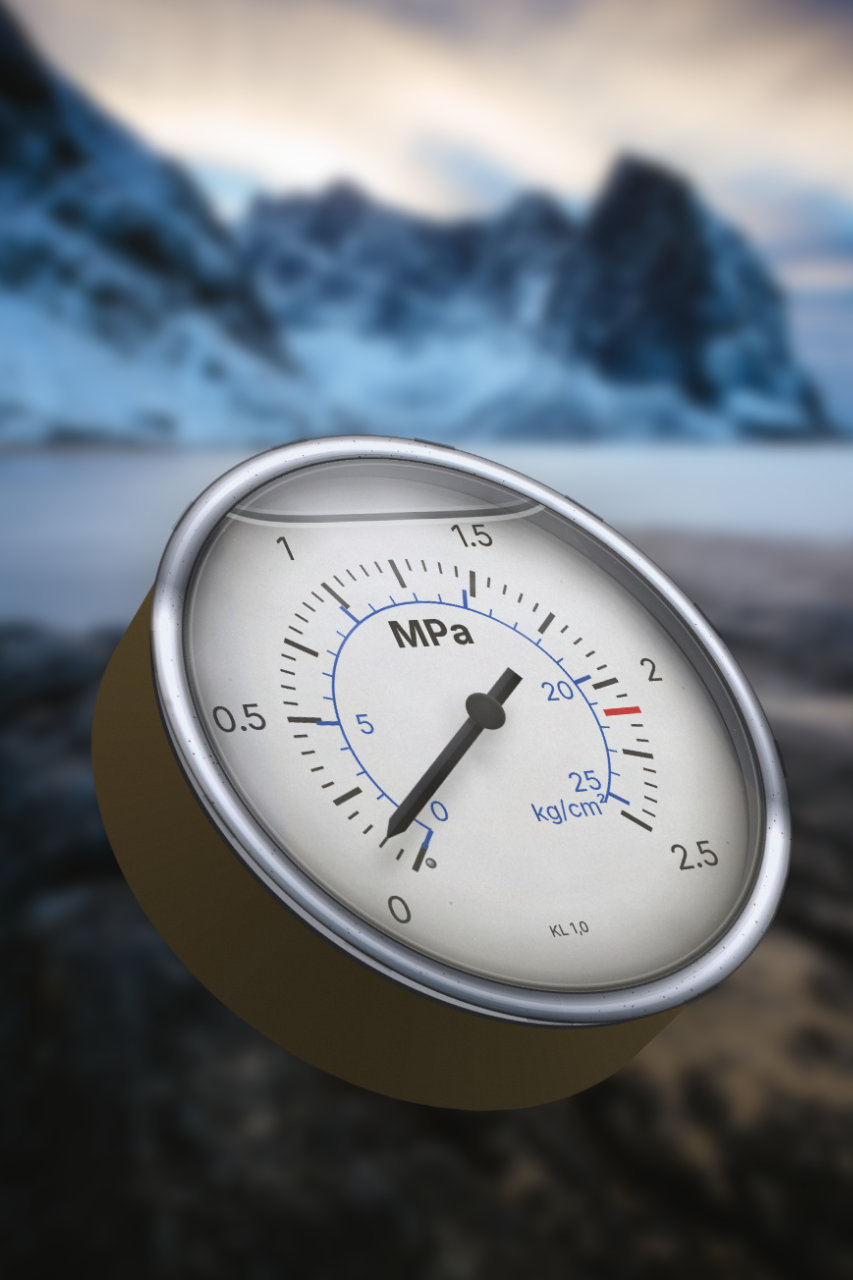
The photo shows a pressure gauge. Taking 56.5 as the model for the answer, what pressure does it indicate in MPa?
0.1
